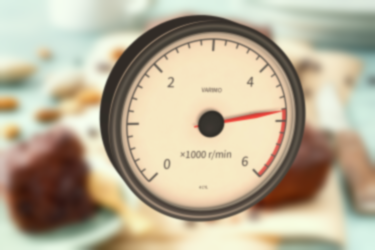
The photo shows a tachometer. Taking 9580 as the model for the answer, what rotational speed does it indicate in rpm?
4800
